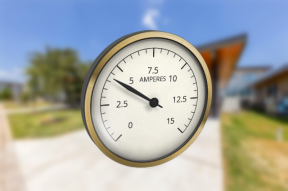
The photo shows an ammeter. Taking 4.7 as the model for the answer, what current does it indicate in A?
4.25
